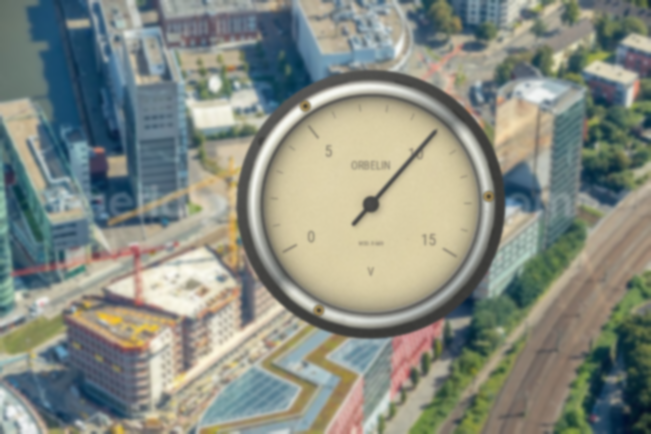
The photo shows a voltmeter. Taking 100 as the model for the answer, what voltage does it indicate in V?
10
